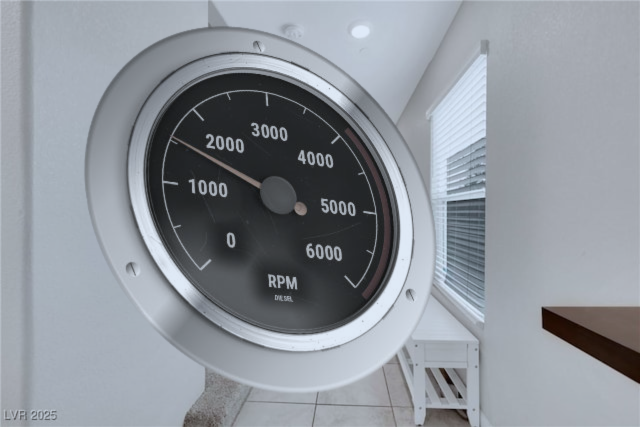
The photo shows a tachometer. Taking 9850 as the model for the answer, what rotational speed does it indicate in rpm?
1500
